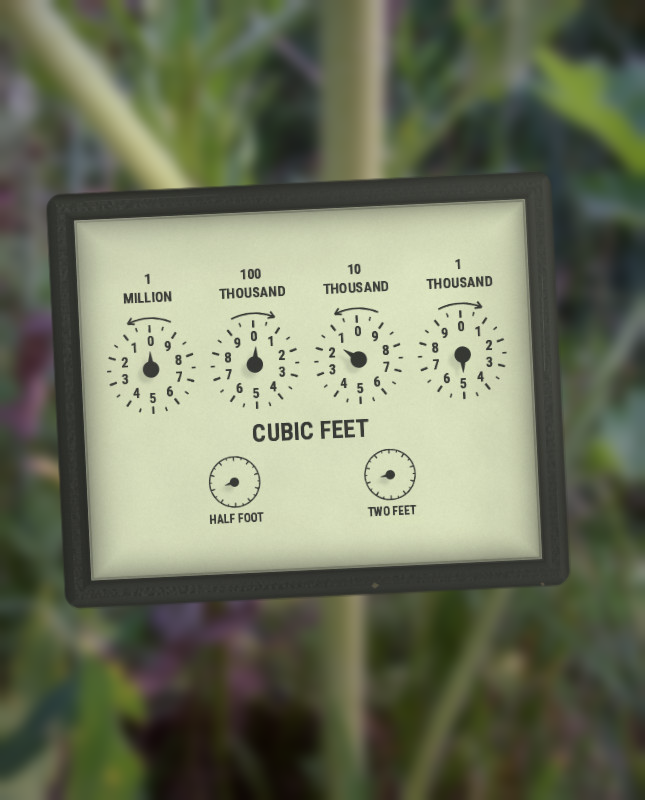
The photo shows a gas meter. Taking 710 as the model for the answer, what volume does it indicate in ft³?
1500
